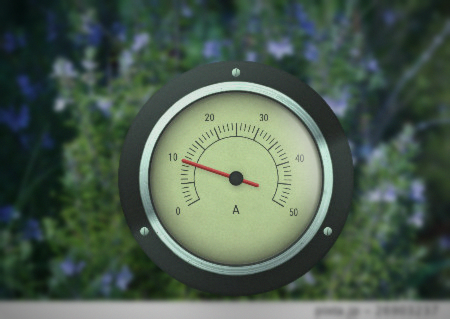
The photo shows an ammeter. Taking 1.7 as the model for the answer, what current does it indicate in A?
10
